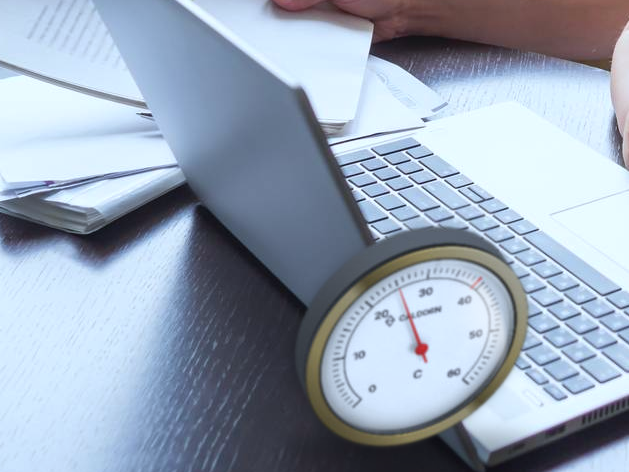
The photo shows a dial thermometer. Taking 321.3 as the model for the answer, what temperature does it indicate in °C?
25
